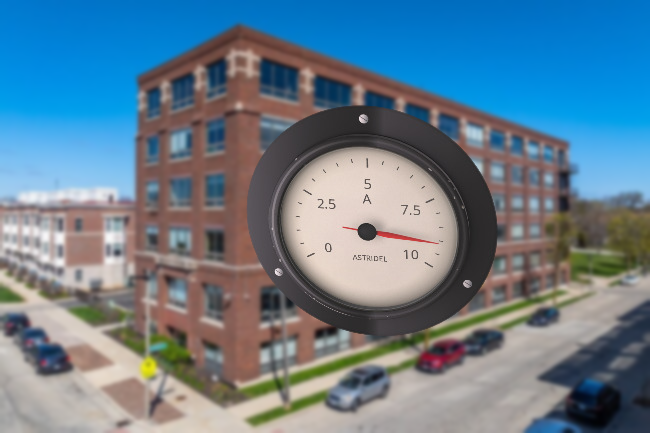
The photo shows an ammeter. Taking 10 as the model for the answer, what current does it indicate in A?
9
